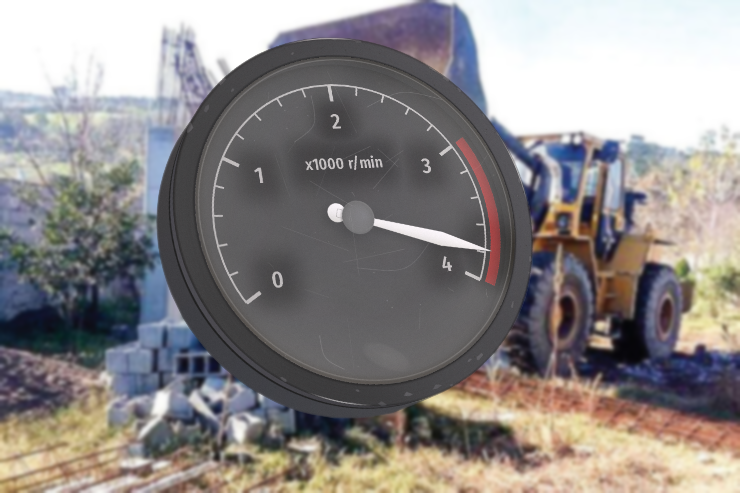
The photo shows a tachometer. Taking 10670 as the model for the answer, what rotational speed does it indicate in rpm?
3800
